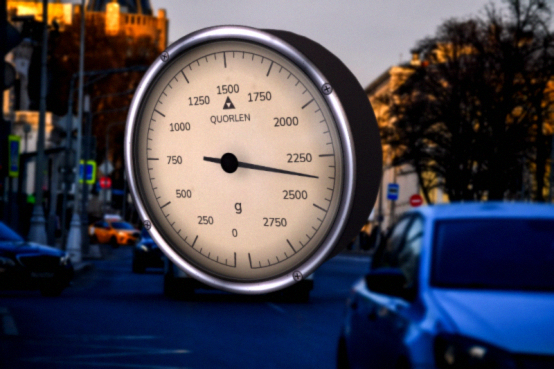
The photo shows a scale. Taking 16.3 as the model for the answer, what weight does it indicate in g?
2350
